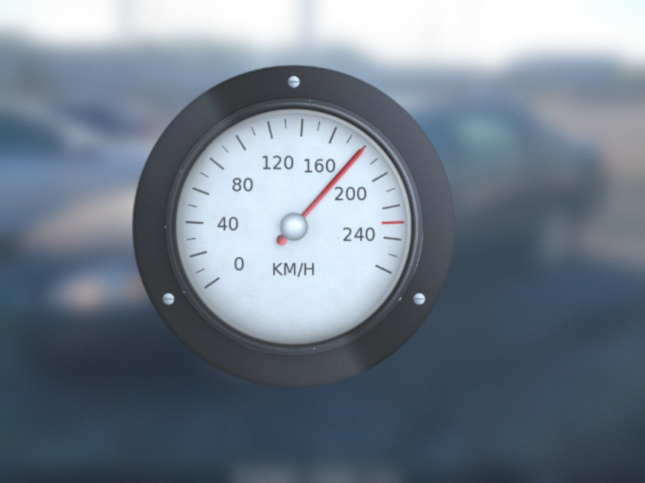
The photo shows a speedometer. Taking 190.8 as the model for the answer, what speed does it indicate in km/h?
180
